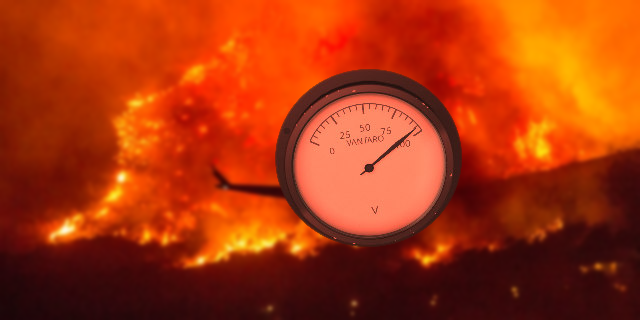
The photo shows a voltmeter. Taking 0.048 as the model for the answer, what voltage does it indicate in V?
95
